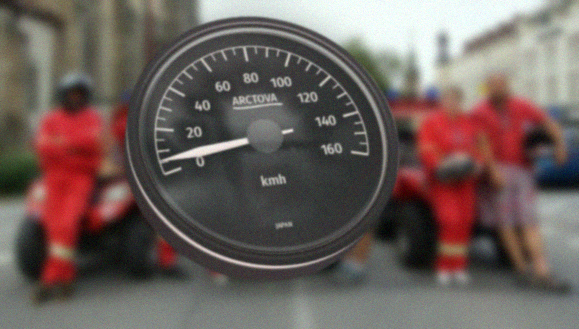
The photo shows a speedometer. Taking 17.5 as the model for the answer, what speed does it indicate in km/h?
5
